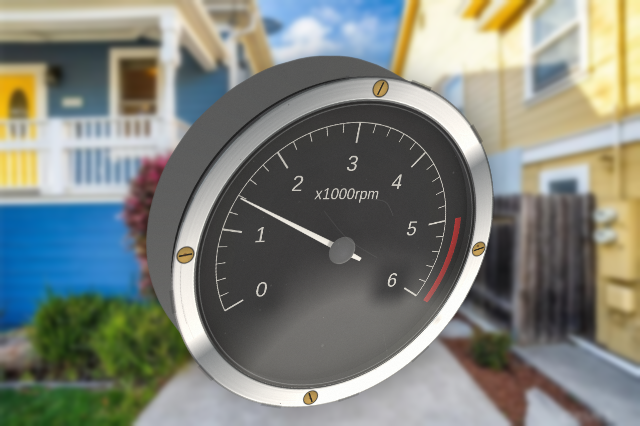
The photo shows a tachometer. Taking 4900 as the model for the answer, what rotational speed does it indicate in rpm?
1400
